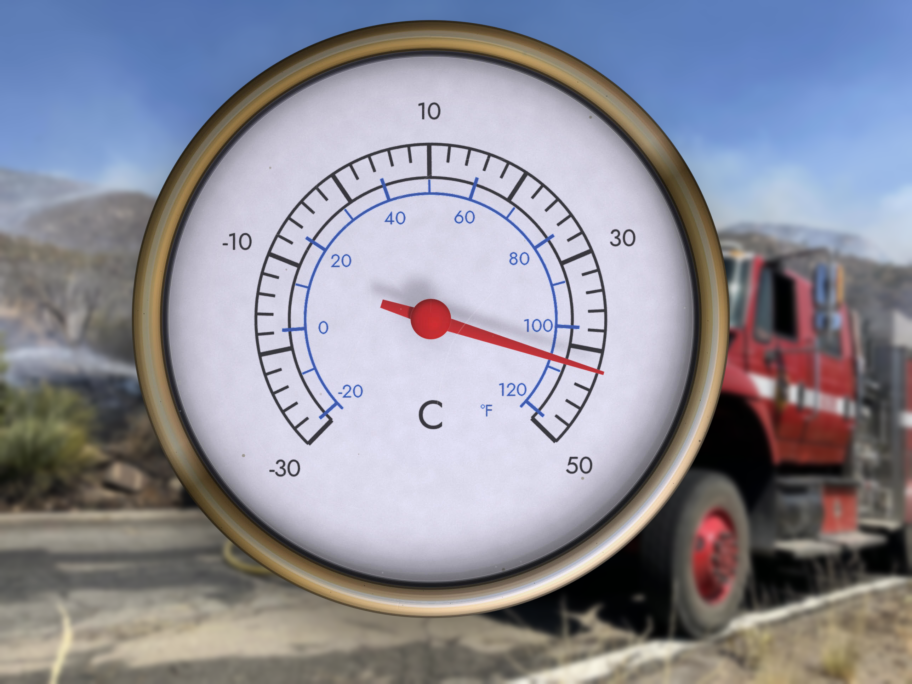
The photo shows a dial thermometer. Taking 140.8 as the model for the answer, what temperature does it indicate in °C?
42
